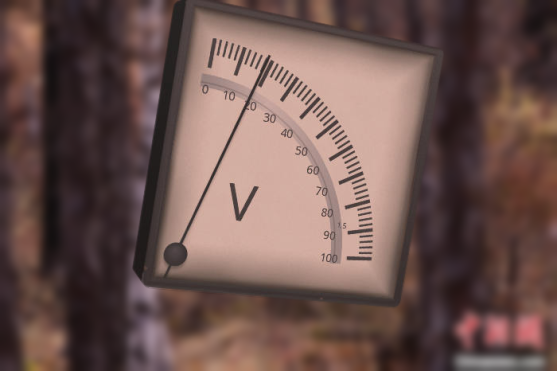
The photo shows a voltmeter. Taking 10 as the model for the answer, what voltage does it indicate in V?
18
